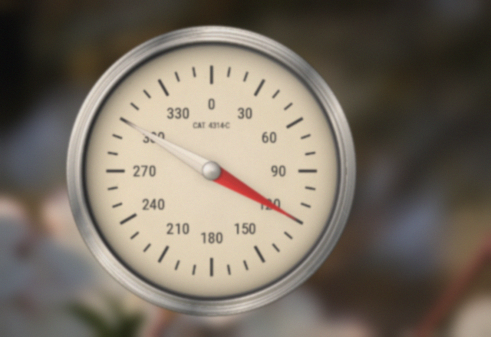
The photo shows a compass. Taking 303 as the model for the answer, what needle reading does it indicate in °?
120
